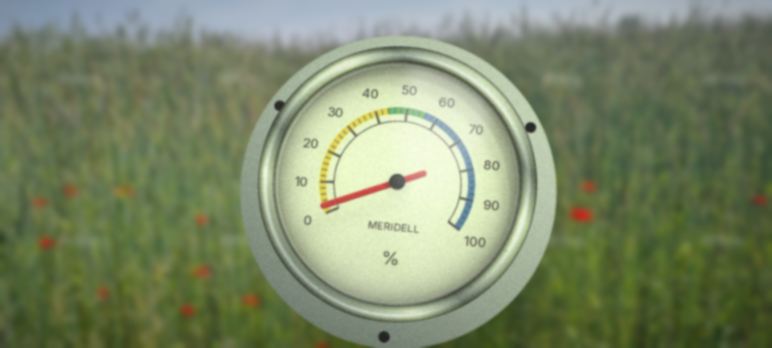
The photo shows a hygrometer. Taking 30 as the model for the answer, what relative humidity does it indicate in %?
2
